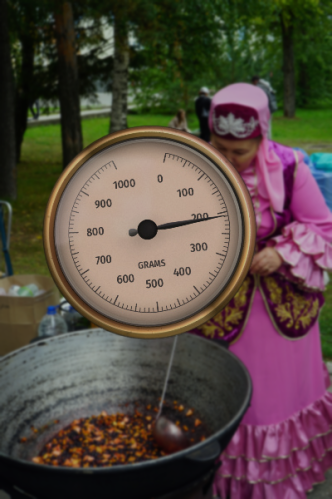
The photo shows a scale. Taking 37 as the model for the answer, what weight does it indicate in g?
210
